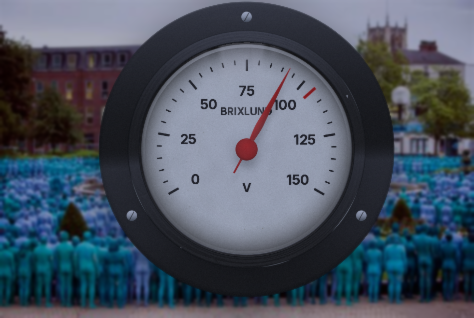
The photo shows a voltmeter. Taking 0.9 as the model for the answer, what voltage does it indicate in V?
92.5
